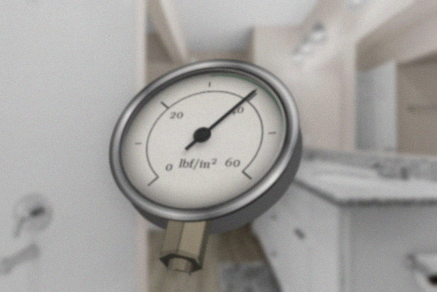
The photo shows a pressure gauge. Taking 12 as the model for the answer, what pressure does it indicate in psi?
40
